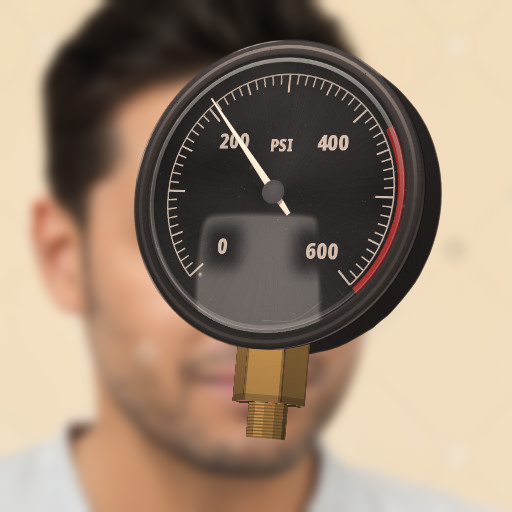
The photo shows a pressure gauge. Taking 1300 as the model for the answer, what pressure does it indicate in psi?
210
